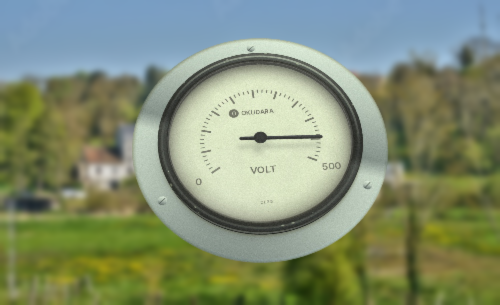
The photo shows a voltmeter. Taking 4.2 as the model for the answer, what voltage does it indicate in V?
450
